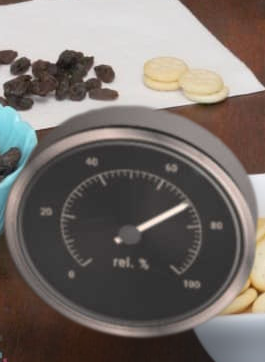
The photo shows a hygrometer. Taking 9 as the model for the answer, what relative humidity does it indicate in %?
70
